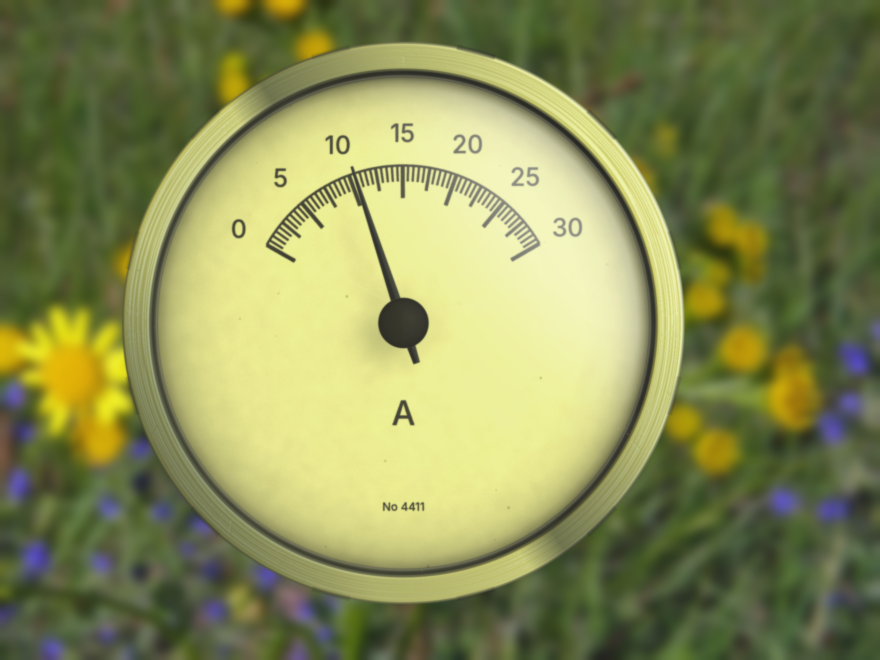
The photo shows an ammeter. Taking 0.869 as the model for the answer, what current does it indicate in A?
10.5
